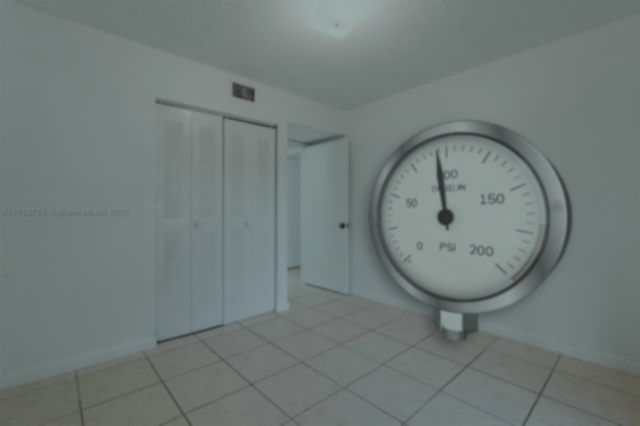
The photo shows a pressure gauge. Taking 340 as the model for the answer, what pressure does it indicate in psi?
95
